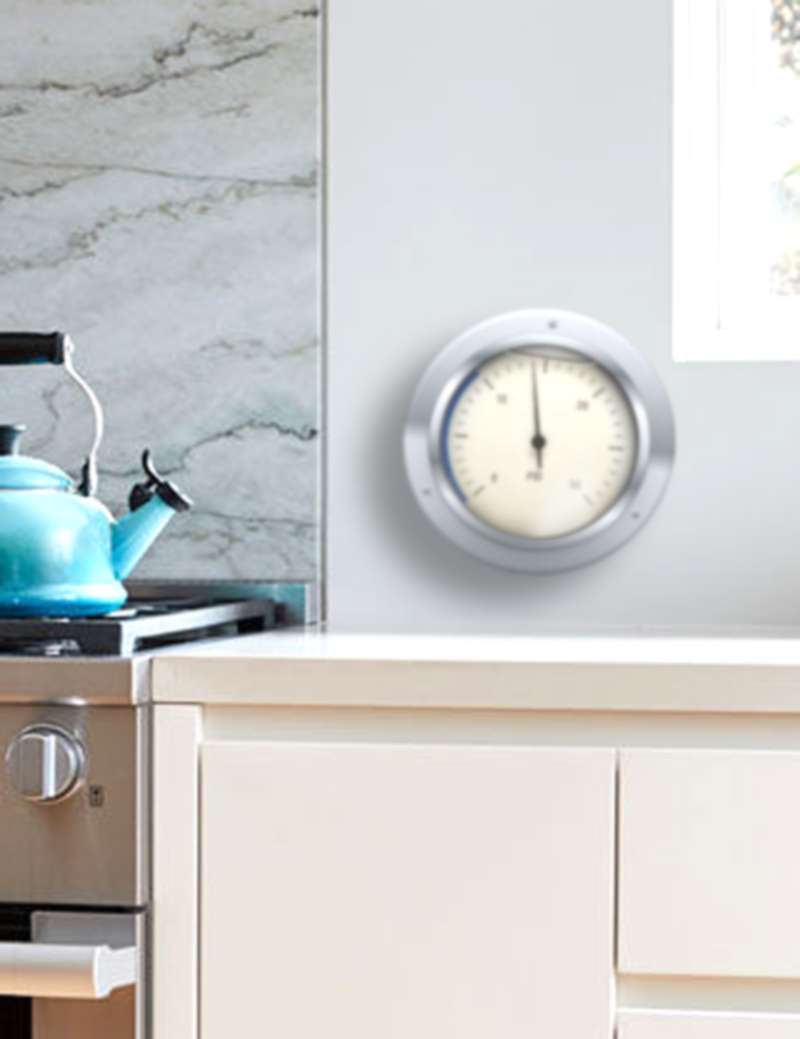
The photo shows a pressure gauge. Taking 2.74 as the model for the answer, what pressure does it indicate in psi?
14
